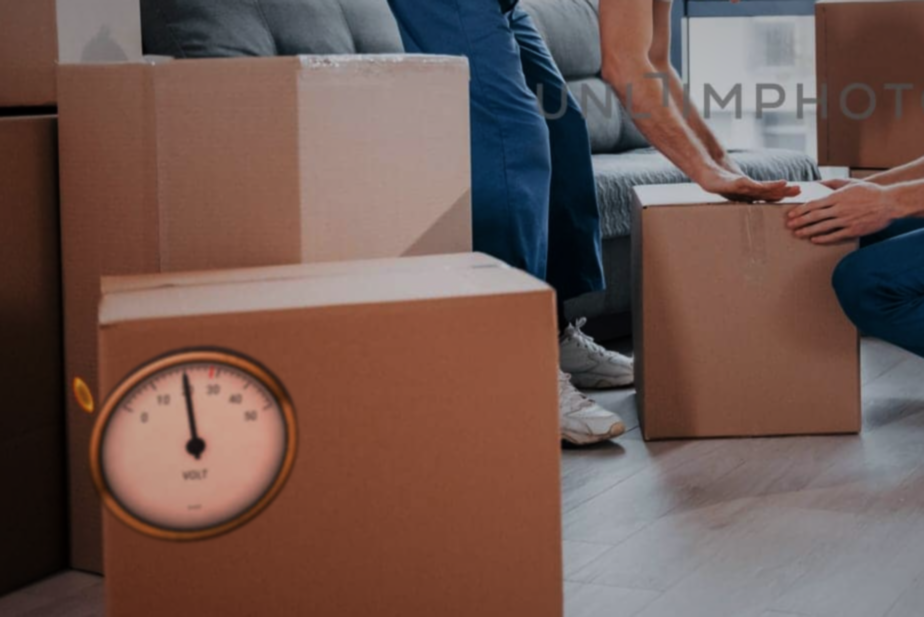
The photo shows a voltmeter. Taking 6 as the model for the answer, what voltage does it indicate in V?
20
